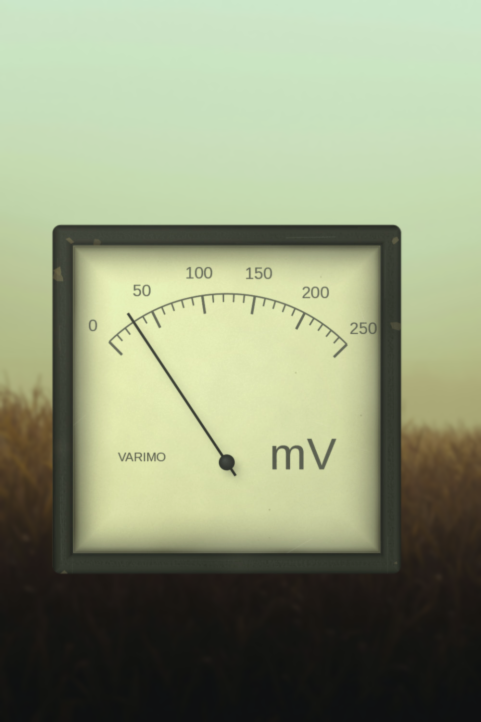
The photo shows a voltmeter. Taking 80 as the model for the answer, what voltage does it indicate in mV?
30
